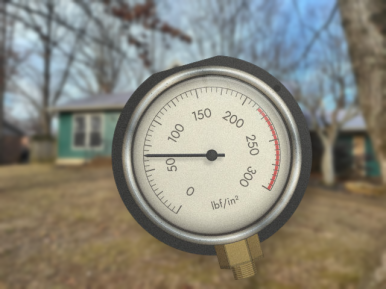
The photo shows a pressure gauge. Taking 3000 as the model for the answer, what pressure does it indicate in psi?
65
